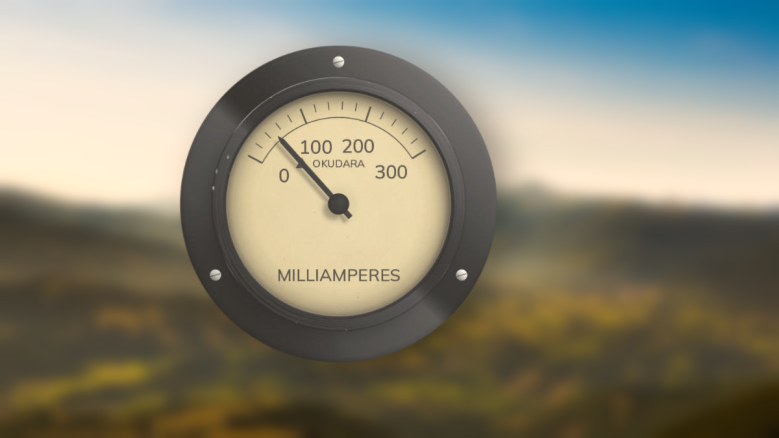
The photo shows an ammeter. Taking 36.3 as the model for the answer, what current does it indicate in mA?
50
